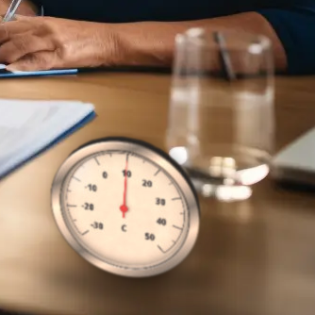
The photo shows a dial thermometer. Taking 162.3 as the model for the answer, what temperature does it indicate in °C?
10
